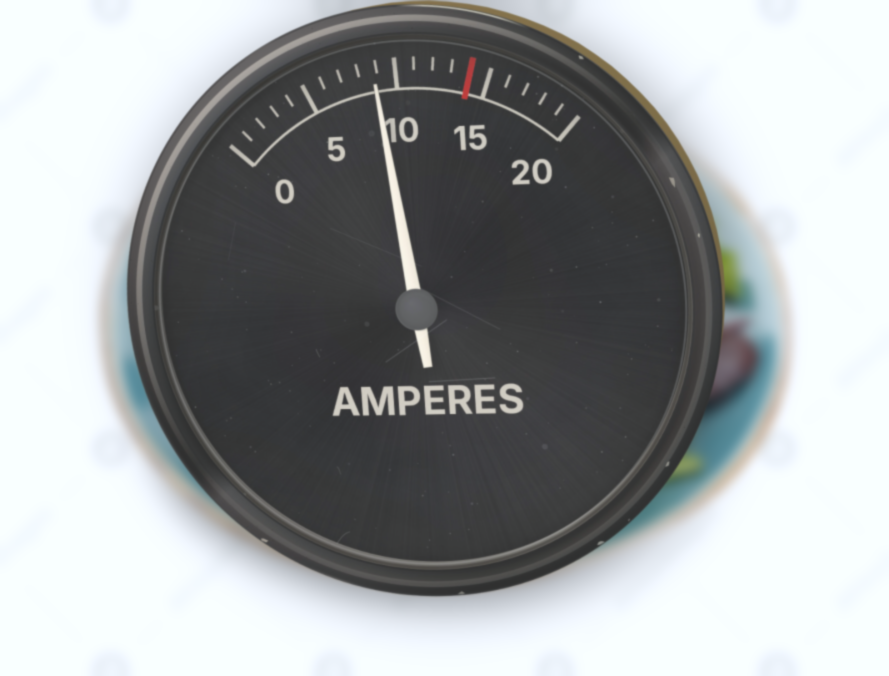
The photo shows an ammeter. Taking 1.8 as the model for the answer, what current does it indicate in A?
9
